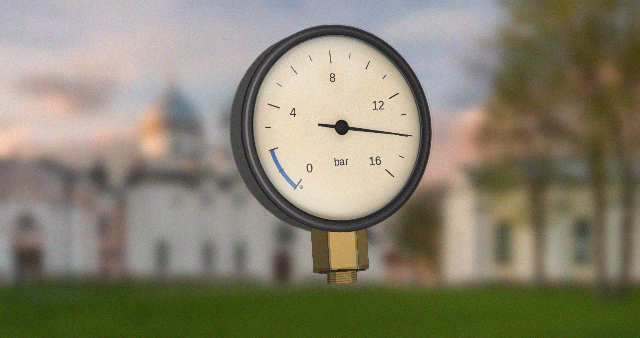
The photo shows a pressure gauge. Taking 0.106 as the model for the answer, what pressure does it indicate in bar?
14
